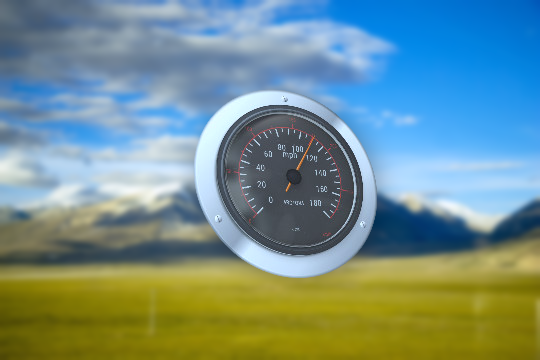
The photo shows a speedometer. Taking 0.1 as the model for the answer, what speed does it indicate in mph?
110
